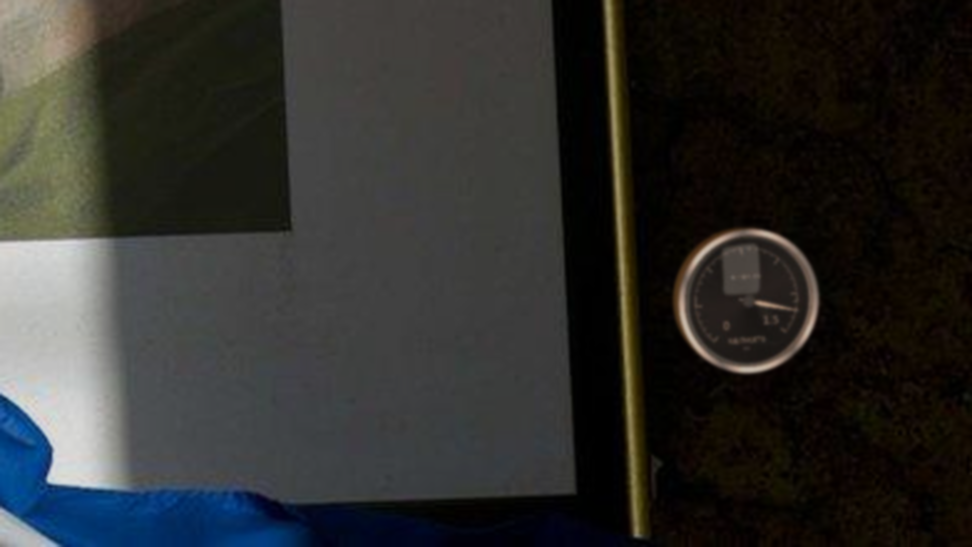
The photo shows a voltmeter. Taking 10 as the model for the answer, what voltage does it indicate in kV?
1.35
